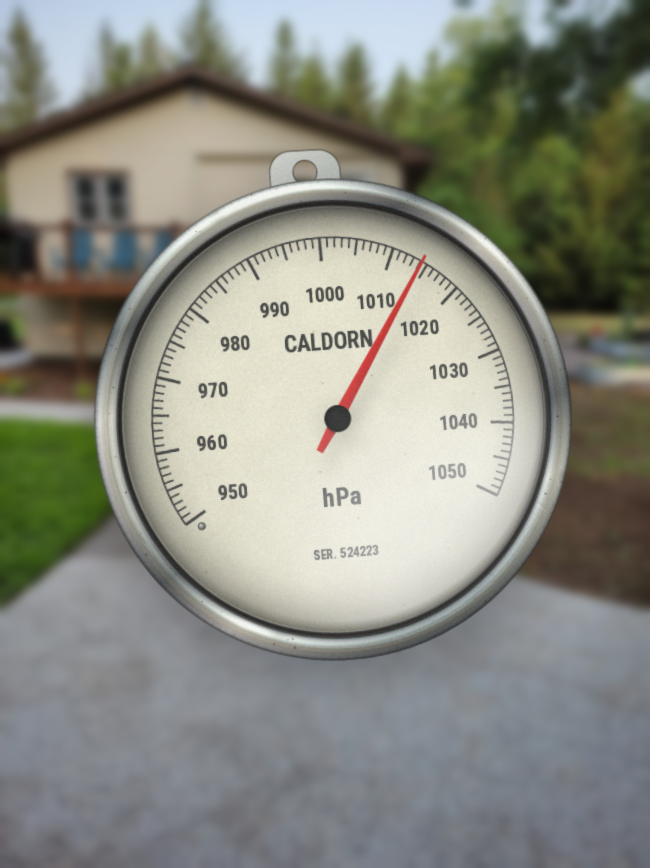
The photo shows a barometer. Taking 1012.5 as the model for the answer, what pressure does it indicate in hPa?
1014
